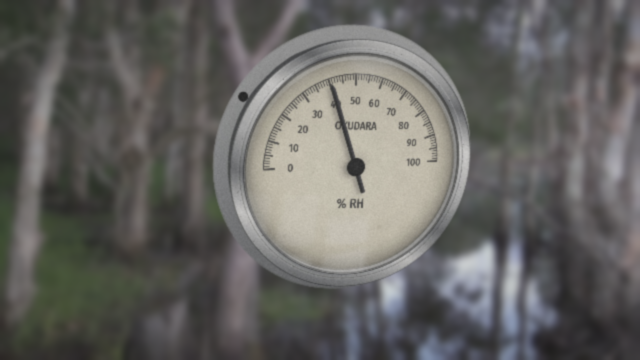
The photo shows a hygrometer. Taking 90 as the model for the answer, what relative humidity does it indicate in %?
40
